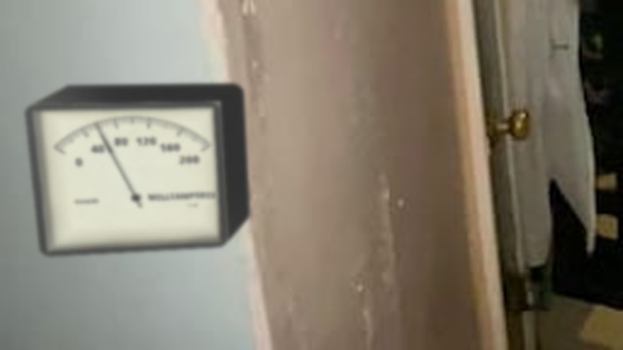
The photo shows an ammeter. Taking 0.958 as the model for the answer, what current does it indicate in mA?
60
